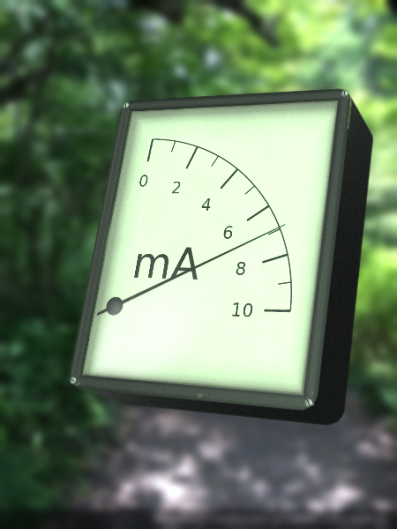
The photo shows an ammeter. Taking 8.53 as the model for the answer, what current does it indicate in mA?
7
